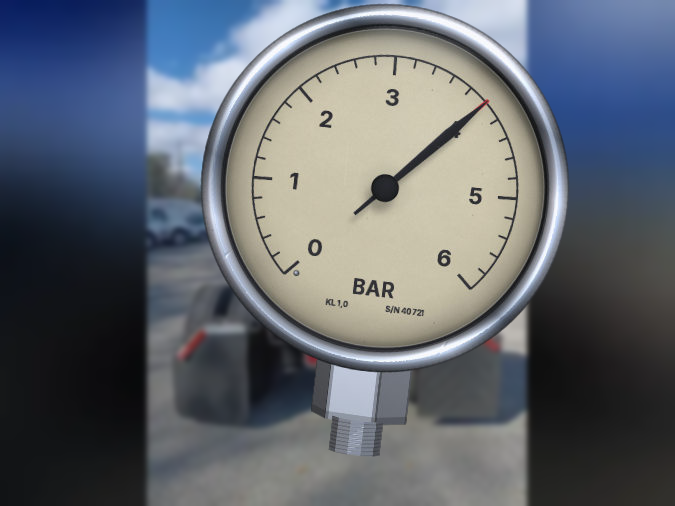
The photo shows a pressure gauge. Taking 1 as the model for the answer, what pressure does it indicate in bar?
4
